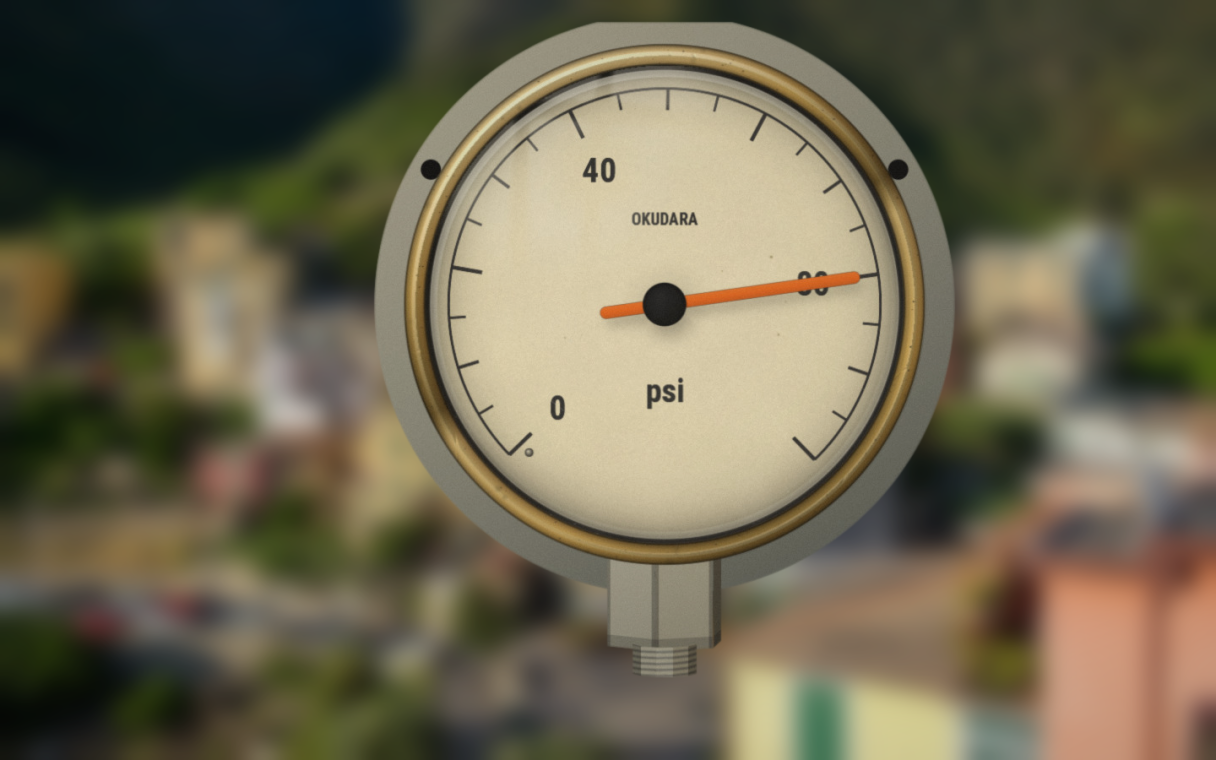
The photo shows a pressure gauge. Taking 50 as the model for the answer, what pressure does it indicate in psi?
80
